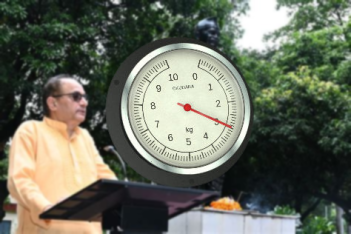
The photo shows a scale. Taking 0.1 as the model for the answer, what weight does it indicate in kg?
3
